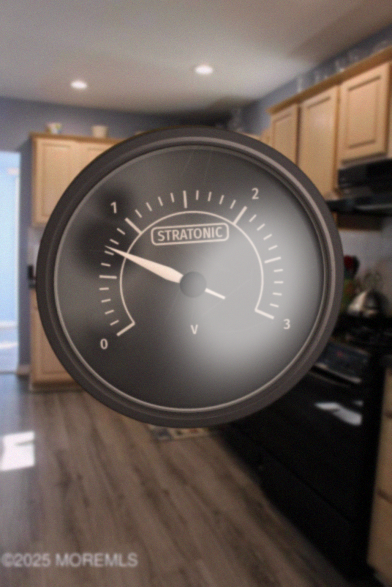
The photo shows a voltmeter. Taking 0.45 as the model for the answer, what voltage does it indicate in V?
0.75
